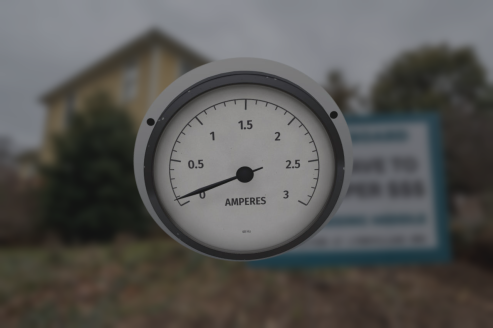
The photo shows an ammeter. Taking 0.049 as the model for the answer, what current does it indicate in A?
0.1
